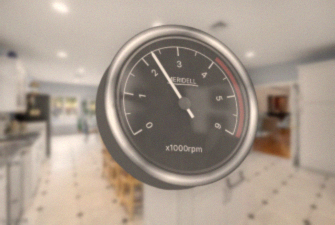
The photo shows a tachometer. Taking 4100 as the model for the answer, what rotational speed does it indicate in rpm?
2250
